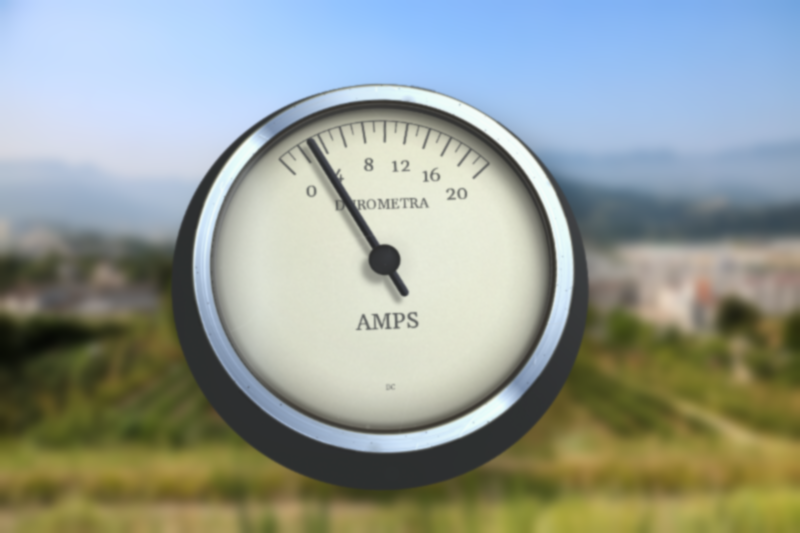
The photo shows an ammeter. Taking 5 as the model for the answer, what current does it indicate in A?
3
